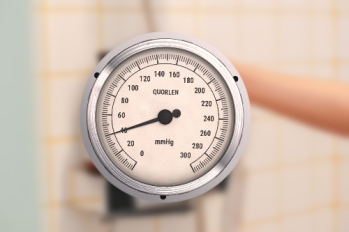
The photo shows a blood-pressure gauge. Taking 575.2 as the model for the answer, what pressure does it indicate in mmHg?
40
